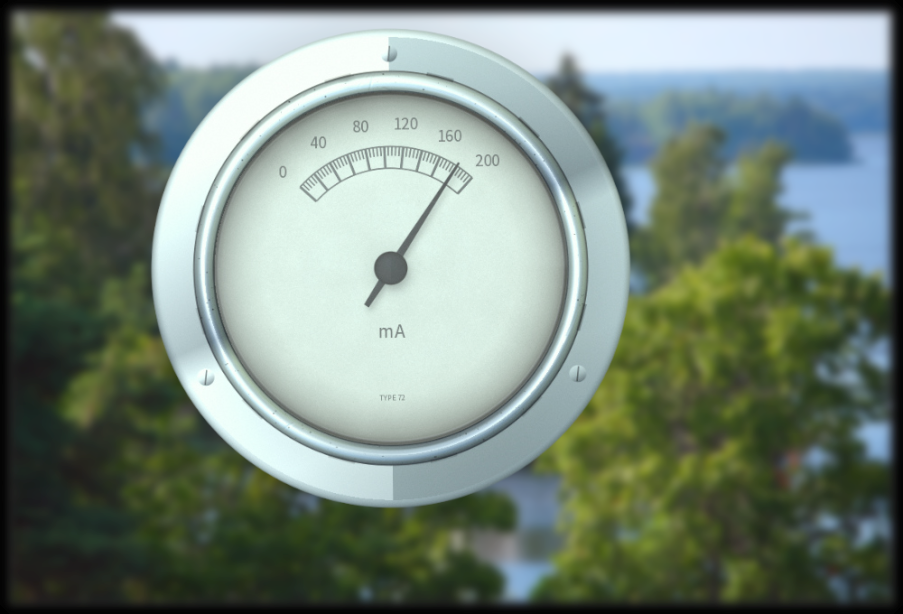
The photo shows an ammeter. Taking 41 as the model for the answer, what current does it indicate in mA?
180
